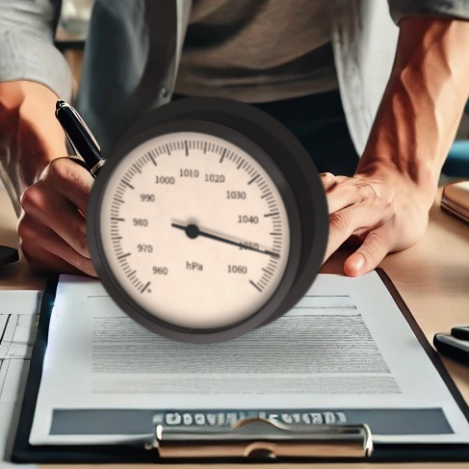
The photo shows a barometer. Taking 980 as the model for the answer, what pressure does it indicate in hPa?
1050
